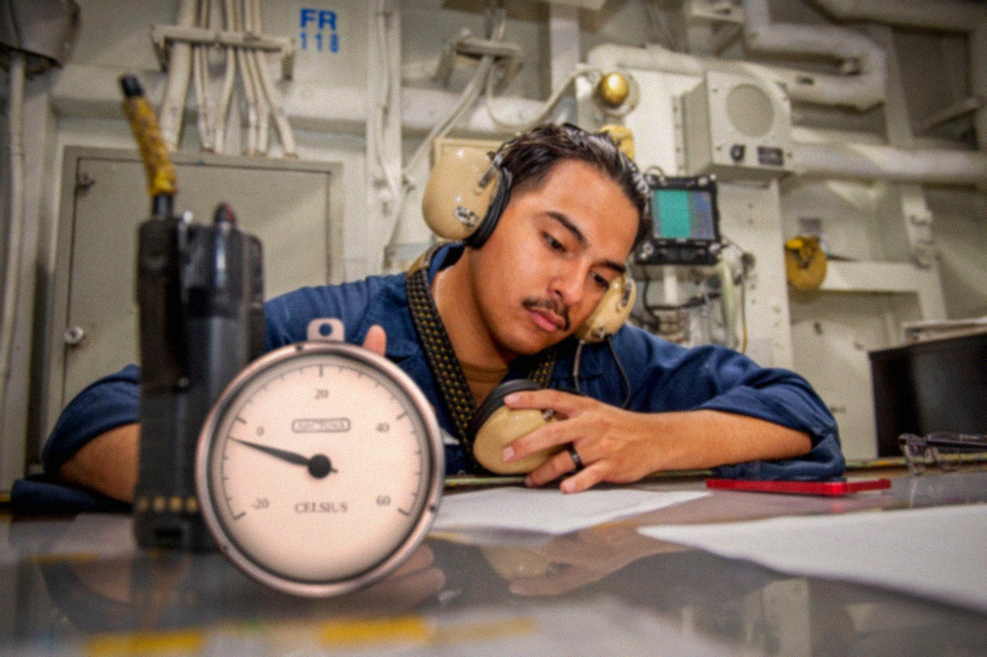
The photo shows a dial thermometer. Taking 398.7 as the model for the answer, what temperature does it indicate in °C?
-4
